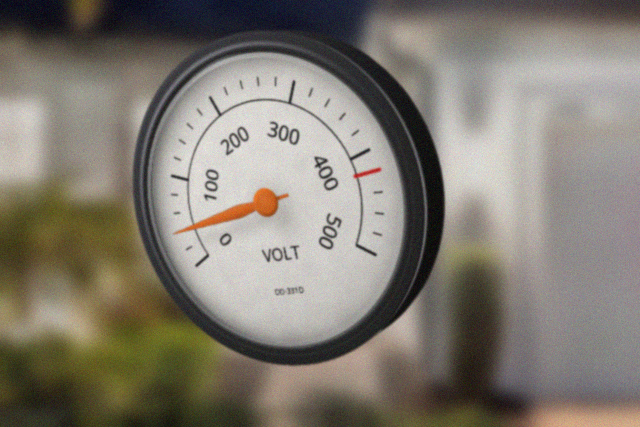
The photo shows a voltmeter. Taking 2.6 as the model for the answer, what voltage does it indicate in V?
40
